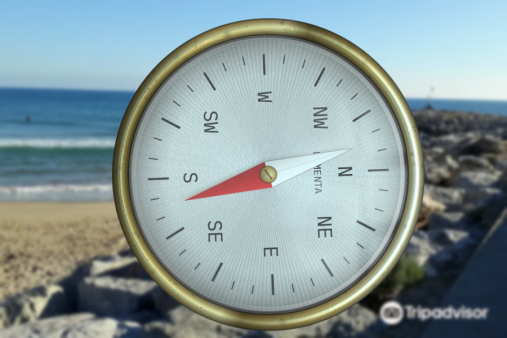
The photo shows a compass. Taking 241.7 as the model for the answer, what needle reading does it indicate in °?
165
